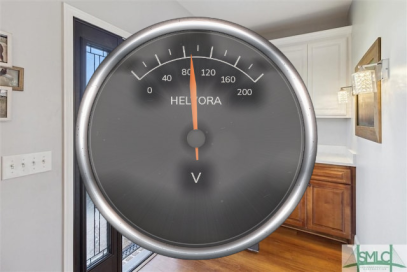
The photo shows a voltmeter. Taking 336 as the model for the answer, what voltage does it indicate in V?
90
